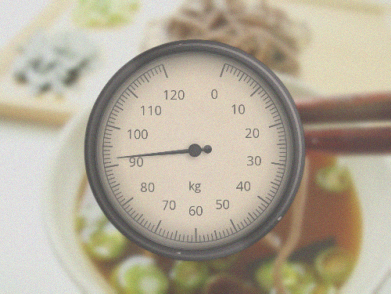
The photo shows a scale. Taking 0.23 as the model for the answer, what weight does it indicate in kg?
92
